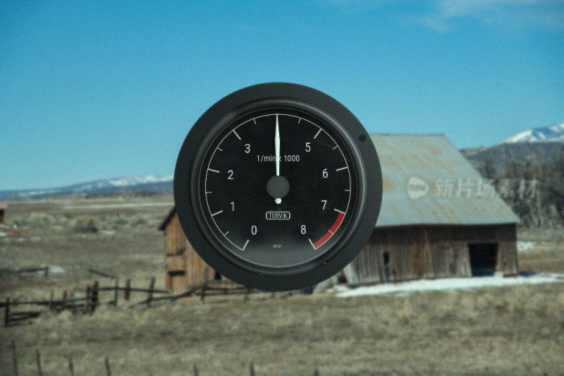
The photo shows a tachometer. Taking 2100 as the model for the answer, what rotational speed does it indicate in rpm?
4000
